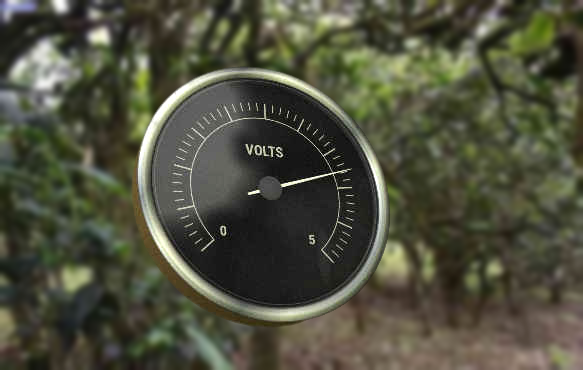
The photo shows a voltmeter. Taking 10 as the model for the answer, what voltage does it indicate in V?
3.8
